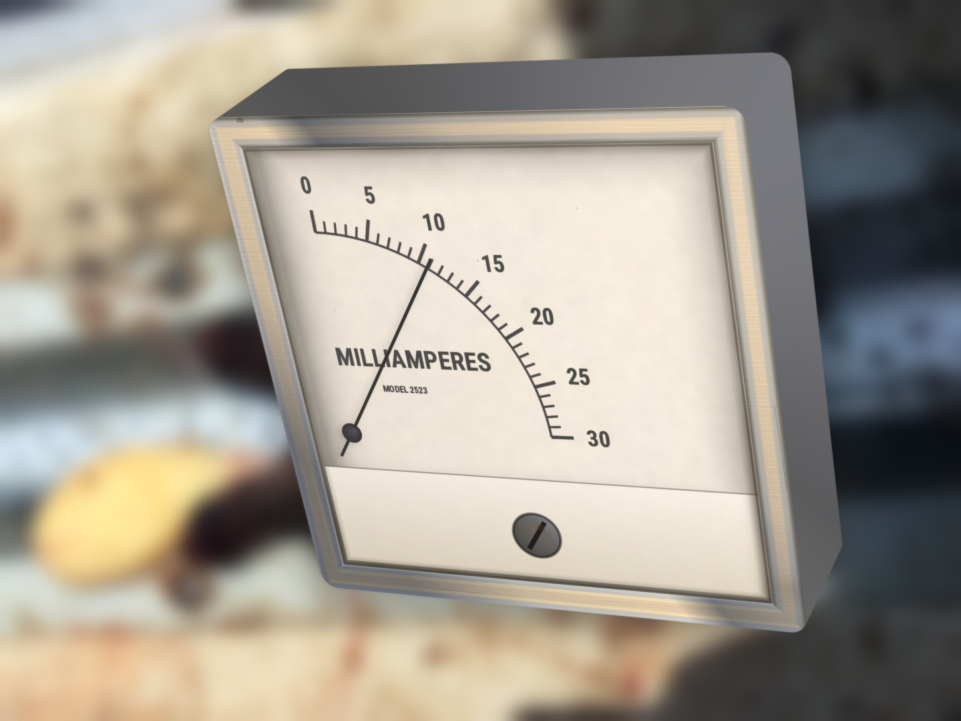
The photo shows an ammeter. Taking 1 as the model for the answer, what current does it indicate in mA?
11
